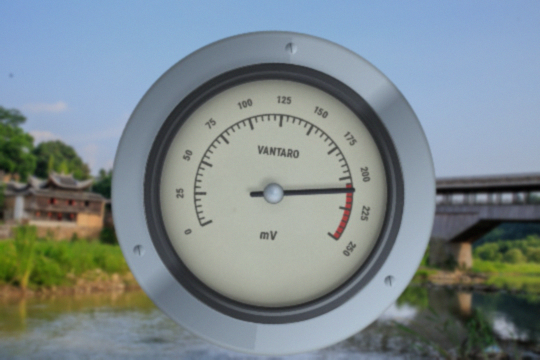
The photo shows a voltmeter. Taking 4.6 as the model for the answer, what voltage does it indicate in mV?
210
